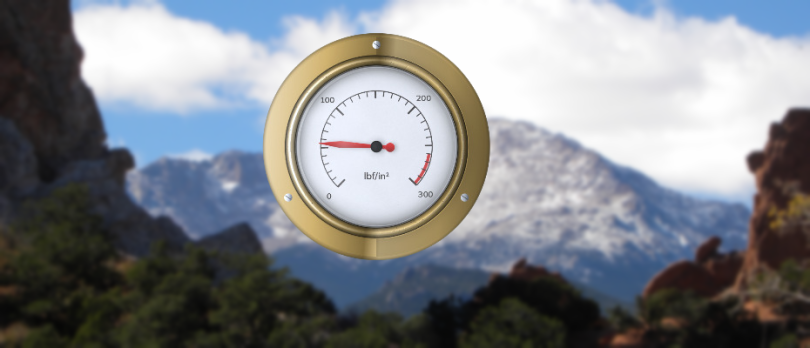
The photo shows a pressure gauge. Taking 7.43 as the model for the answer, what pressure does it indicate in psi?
55
